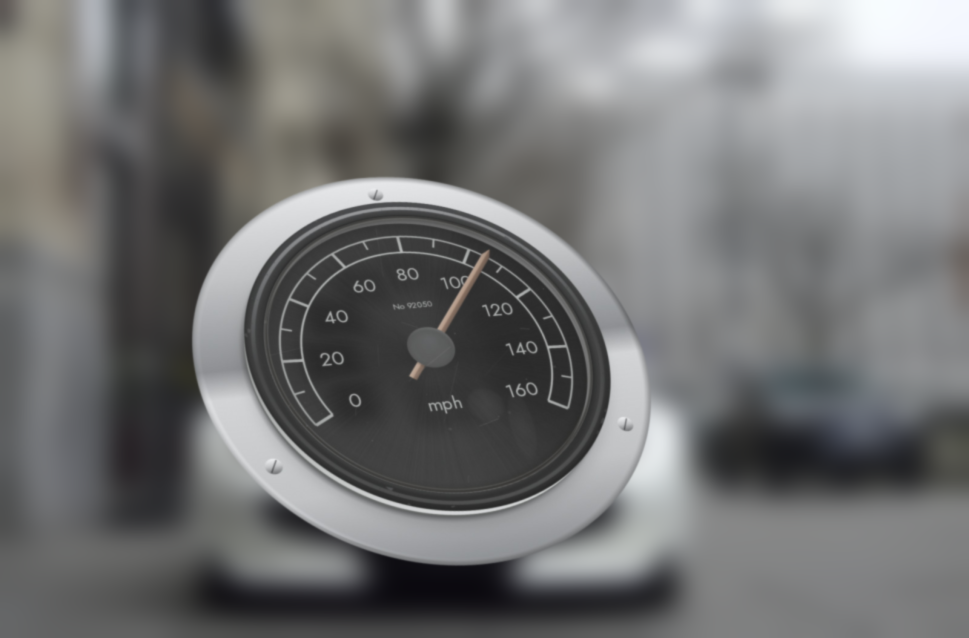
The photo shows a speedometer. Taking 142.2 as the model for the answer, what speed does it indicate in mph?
105
